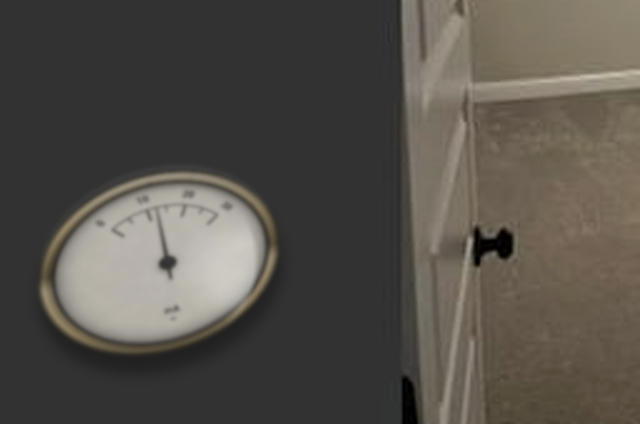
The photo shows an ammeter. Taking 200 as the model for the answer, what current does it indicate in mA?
12.5
